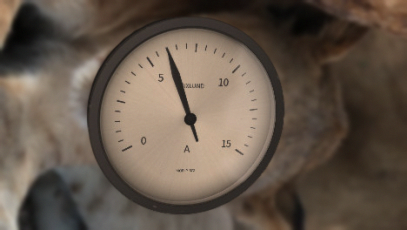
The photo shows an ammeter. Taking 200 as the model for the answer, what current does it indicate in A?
6
